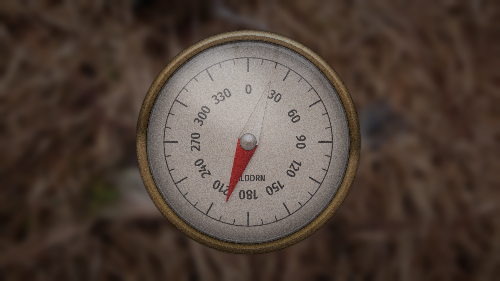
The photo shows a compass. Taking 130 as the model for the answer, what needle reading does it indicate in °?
200
